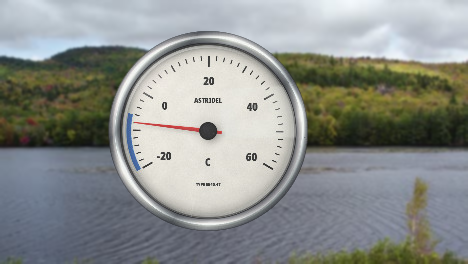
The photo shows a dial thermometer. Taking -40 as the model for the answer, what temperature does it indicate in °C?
-8
